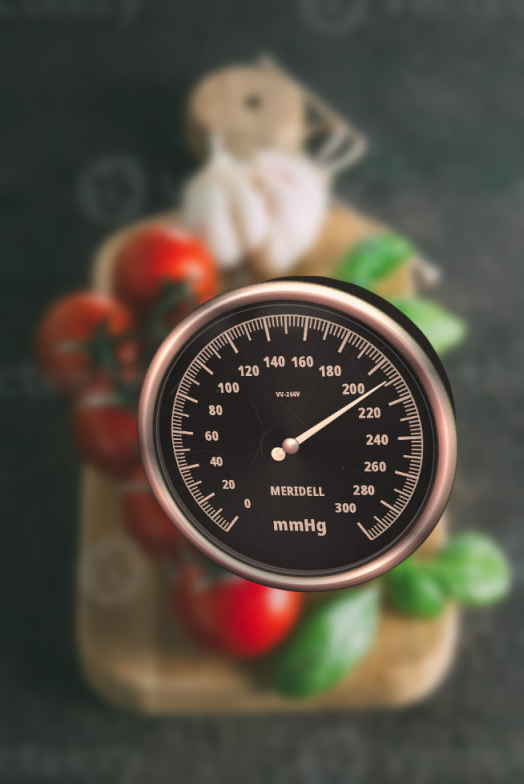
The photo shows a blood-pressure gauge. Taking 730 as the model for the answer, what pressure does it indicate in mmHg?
208
